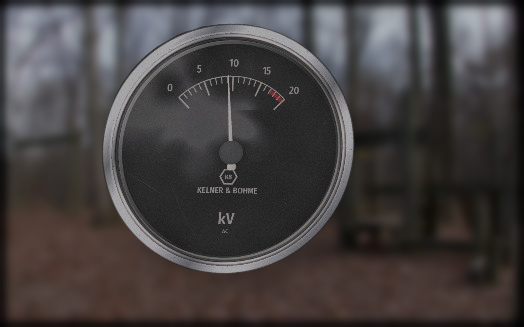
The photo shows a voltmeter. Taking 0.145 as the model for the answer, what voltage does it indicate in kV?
9
